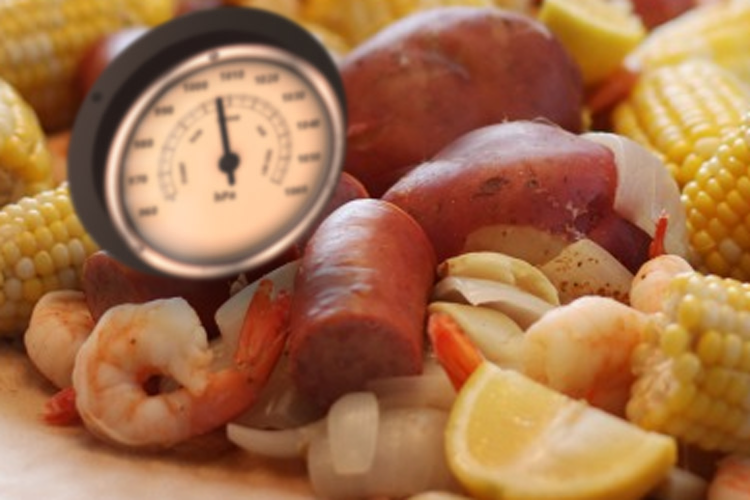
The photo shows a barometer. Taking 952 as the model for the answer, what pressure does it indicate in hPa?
1005
